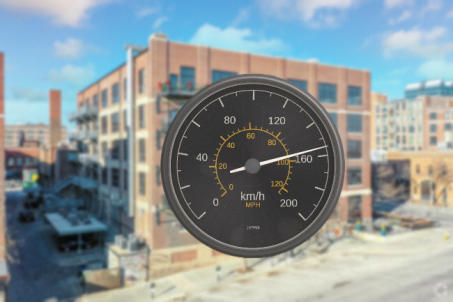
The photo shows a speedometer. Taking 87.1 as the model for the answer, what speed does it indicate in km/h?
155
